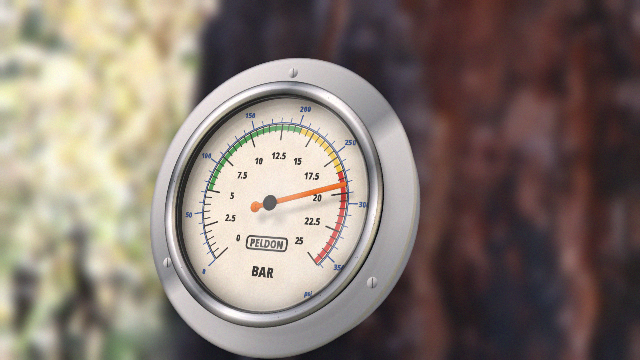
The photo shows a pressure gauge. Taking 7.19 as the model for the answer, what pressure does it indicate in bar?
19.5
